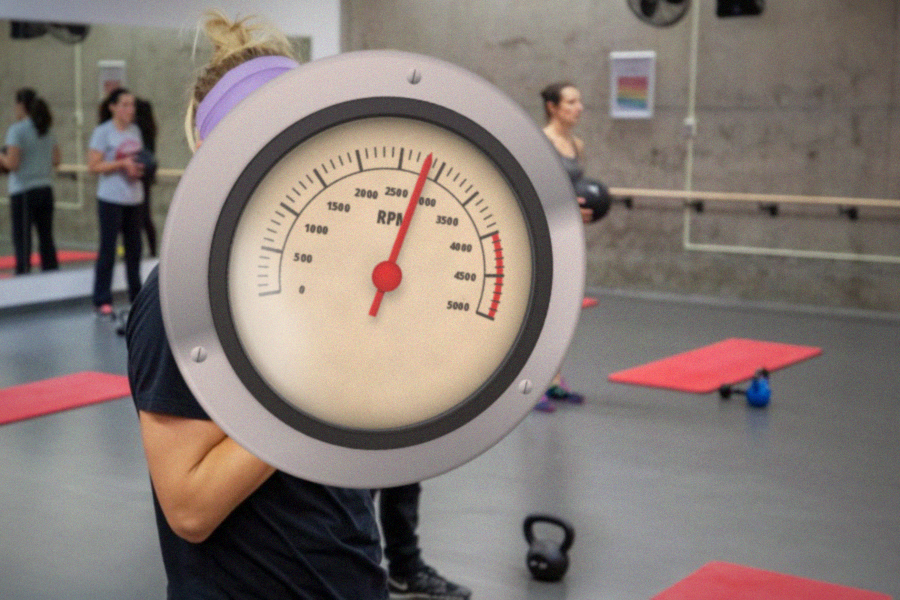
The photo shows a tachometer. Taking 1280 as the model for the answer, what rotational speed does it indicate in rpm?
2800
